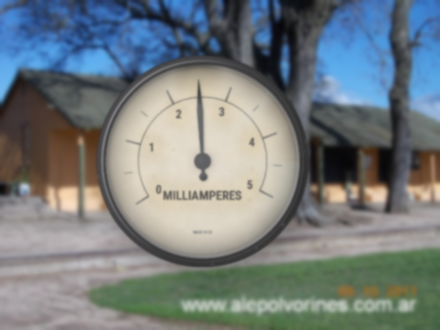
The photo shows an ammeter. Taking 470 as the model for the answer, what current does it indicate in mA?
2.5
